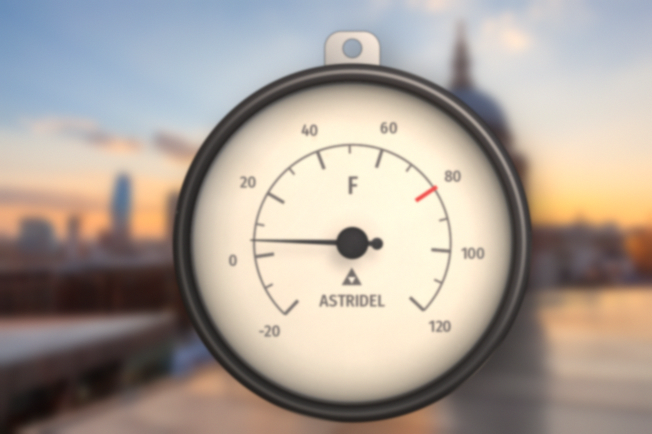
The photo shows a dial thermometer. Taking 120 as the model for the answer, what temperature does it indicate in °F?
5
